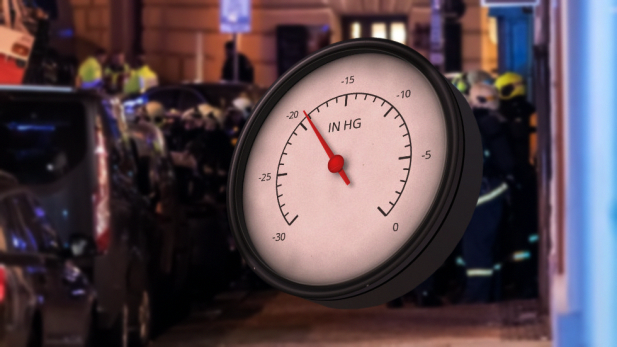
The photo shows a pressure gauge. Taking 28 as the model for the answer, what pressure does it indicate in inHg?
-19
